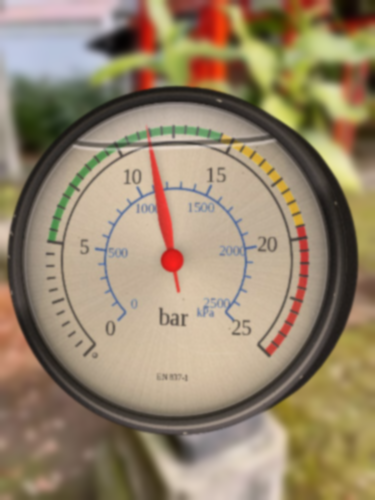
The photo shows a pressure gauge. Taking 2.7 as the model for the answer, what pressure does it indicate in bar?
11.5
